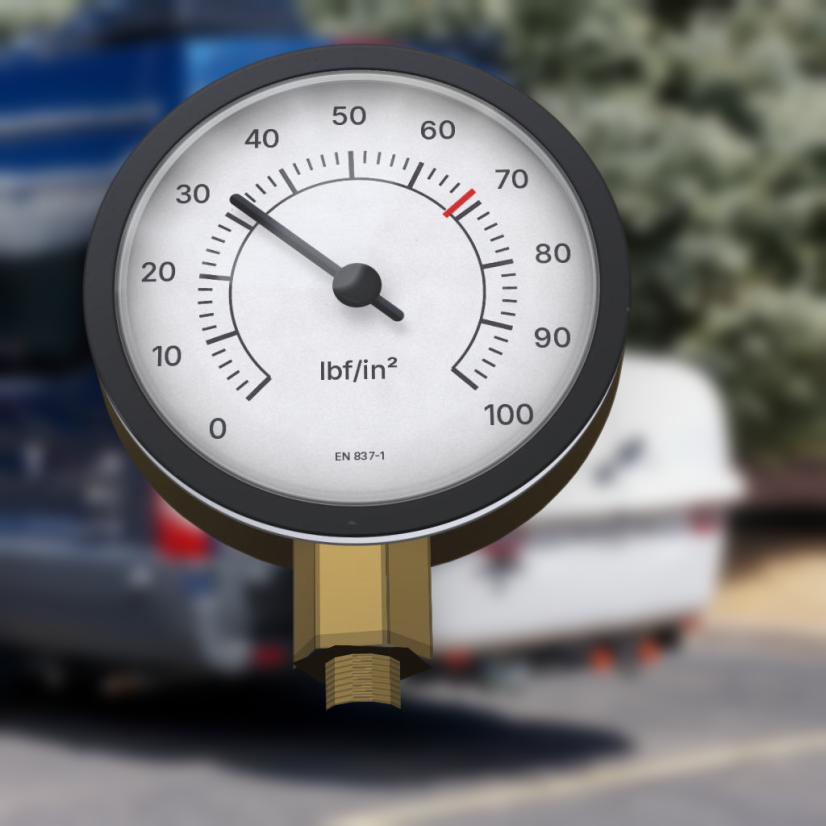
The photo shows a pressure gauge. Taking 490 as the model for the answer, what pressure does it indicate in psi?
32
